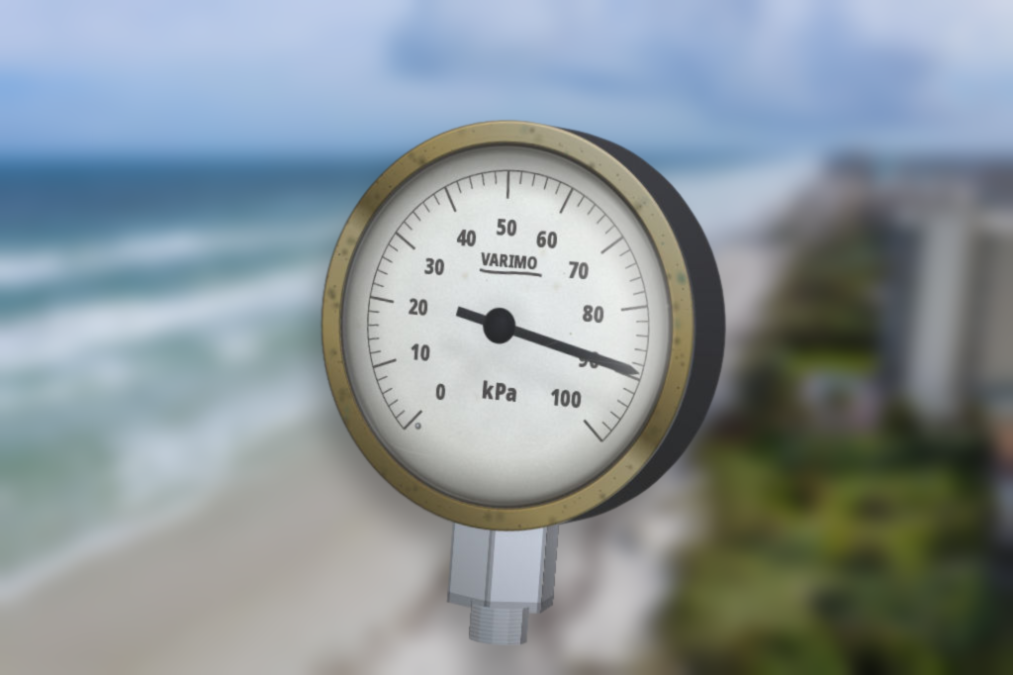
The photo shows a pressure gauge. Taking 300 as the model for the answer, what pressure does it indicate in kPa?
89
